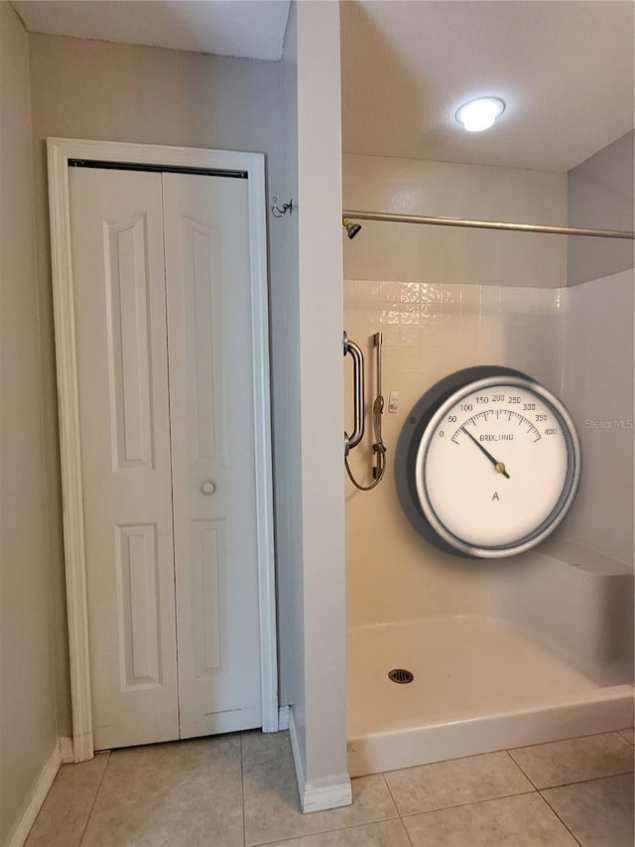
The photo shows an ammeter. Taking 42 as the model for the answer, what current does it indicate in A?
50
